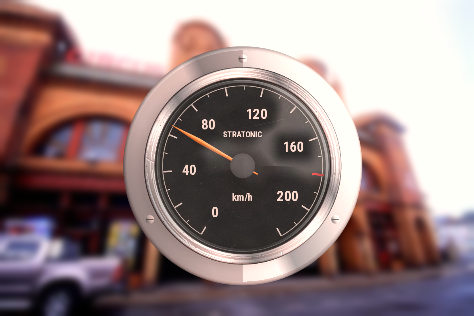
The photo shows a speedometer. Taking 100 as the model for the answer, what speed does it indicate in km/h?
65
